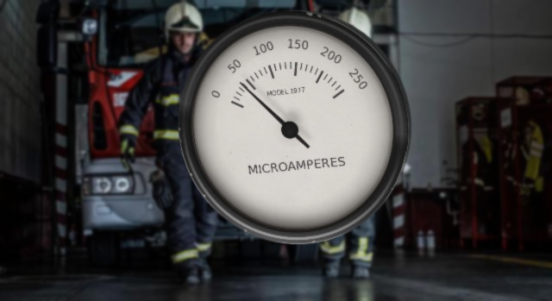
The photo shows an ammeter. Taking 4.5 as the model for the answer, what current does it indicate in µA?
40
